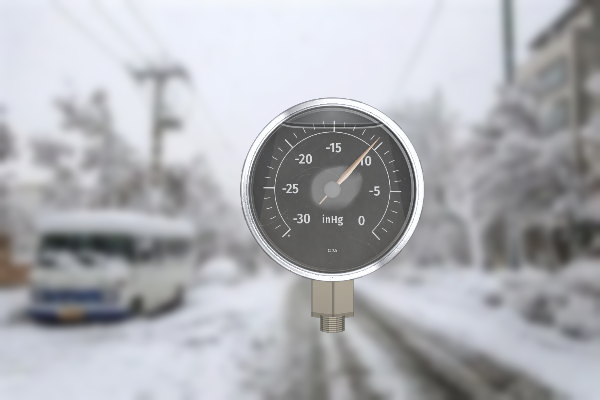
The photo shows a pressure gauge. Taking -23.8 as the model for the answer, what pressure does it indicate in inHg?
-10.5
